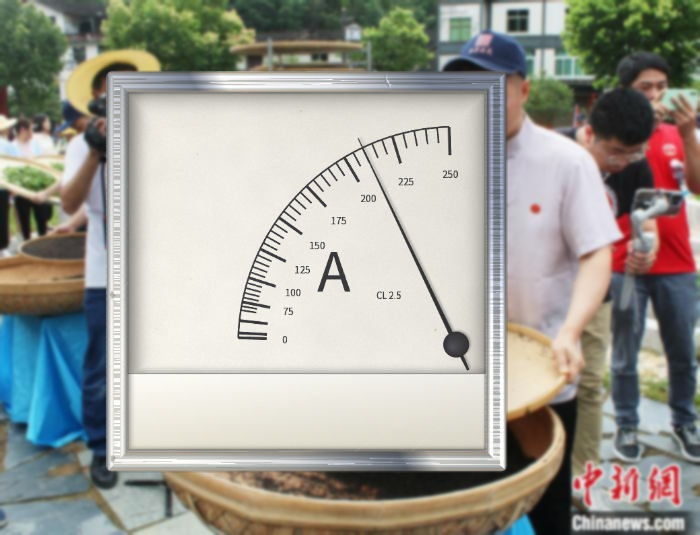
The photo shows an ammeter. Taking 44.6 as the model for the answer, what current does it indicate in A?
210
